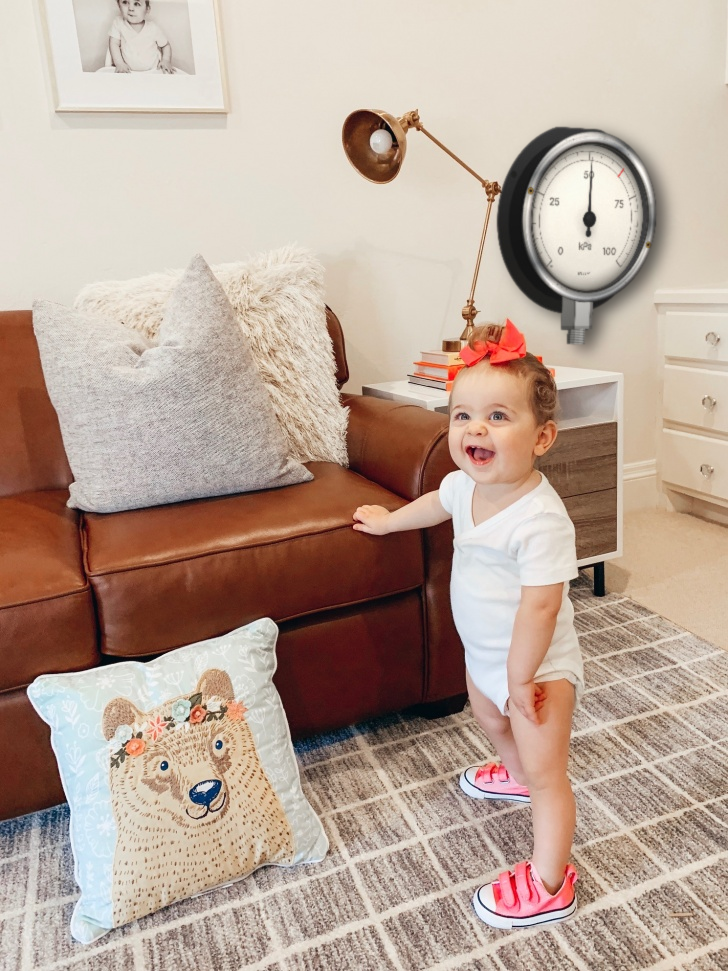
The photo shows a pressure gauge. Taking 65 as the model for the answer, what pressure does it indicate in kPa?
50
